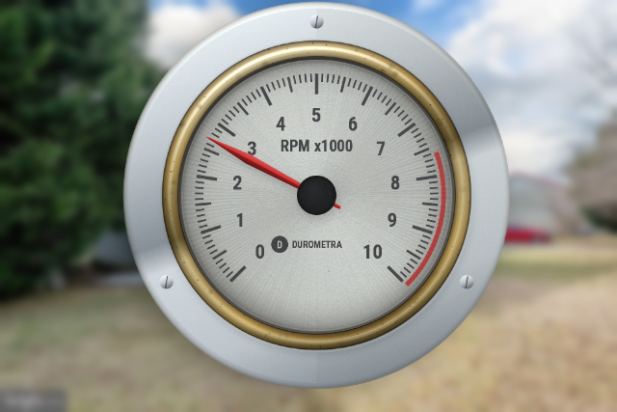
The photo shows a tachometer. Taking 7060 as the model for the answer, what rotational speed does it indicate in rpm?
2700
